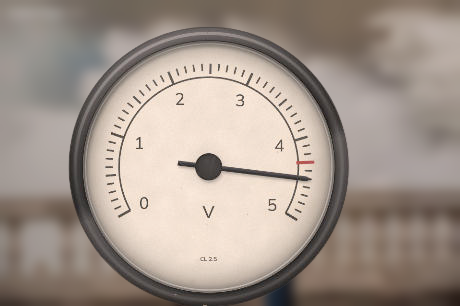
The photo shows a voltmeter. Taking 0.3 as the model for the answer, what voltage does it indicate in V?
4.5
